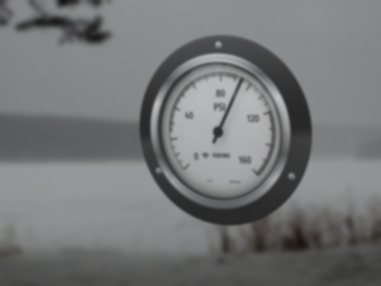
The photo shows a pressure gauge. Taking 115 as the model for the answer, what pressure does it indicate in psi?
95
